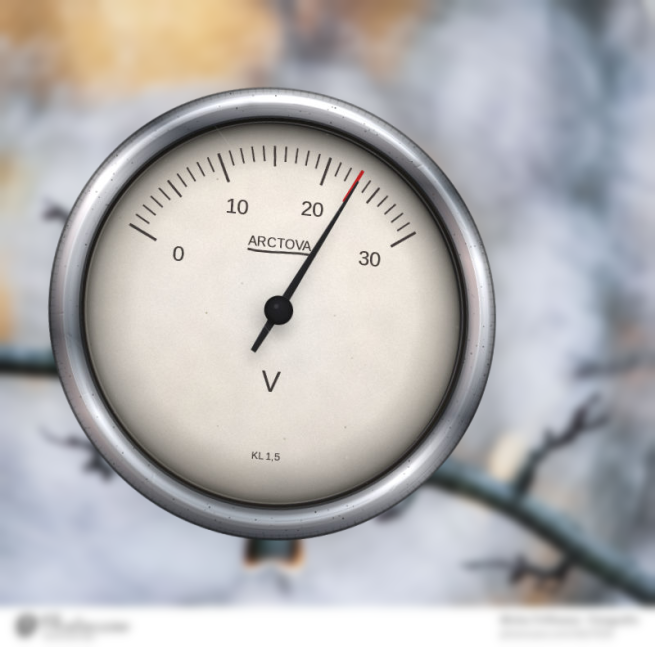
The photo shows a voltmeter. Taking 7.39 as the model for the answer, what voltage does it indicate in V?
23
